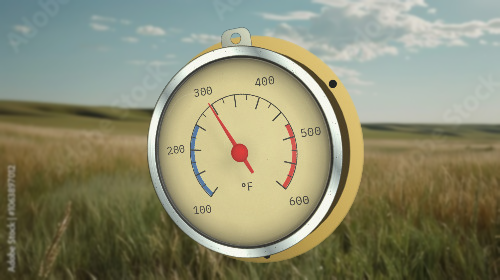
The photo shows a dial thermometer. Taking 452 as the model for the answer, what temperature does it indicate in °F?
300
